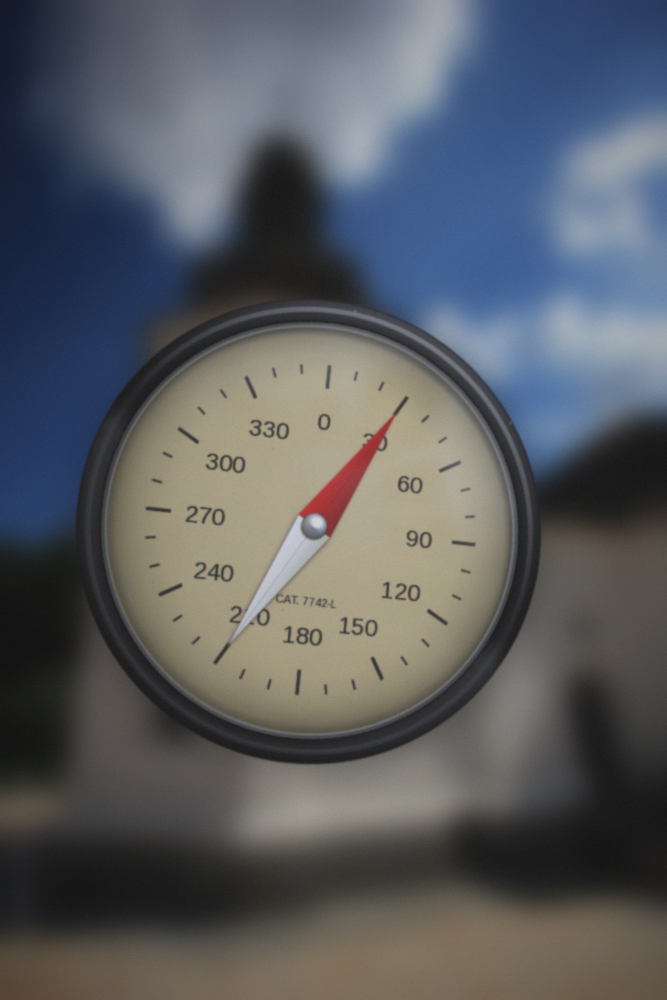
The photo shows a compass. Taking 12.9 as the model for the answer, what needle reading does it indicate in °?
30
